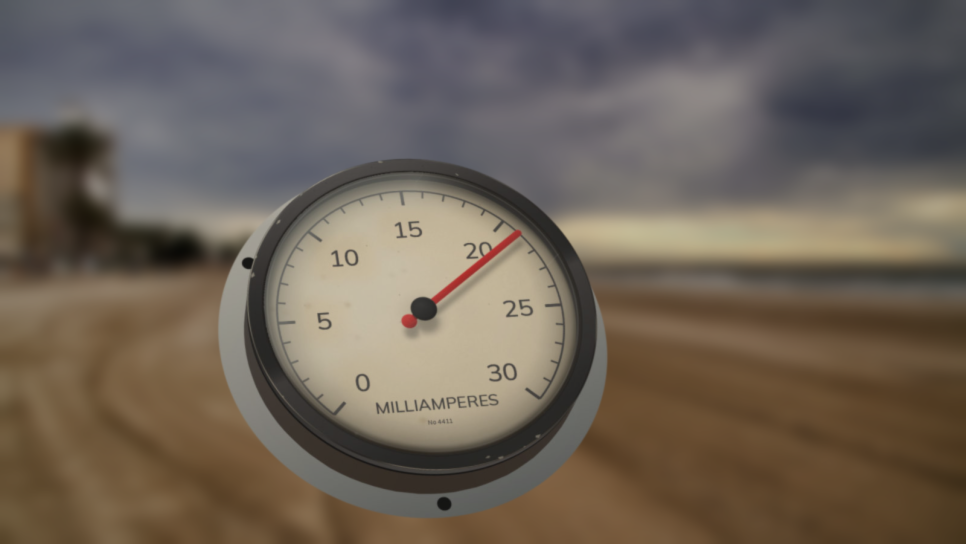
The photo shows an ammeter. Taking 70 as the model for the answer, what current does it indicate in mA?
21
